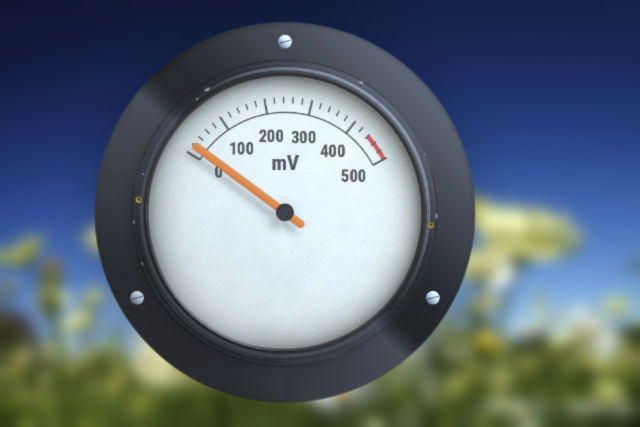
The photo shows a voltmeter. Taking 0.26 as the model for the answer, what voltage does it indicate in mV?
20
